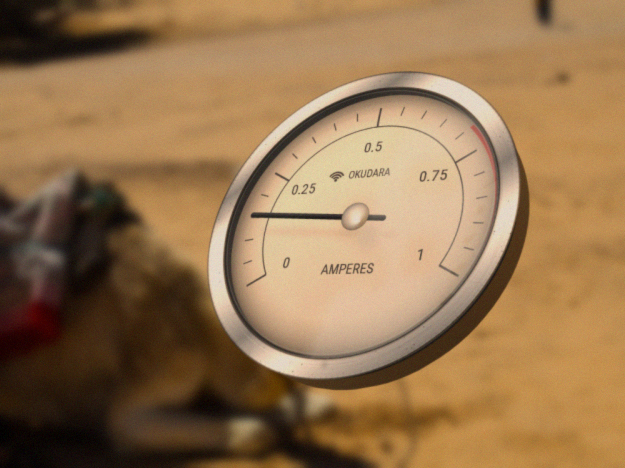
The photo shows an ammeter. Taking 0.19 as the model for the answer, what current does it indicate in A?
0.15
